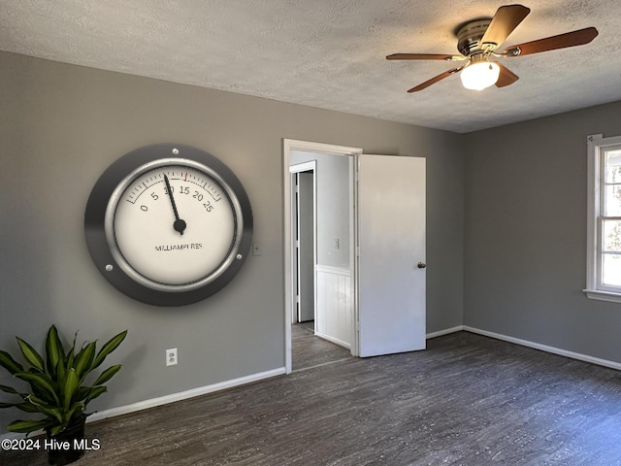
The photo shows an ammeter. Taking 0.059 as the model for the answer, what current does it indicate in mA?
10
